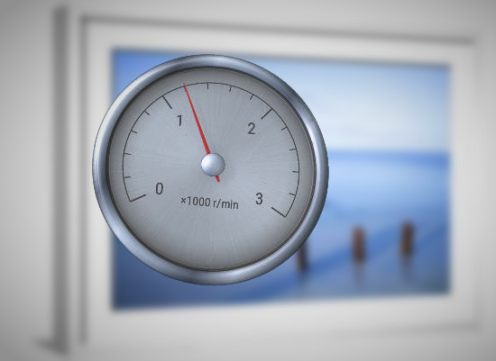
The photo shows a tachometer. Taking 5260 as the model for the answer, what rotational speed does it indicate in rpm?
1200
